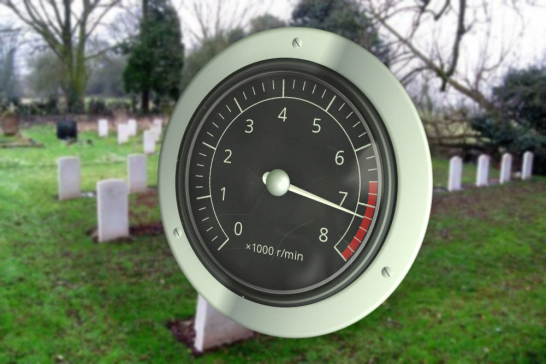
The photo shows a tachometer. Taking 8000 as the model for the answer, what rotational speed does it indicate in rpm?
7200
